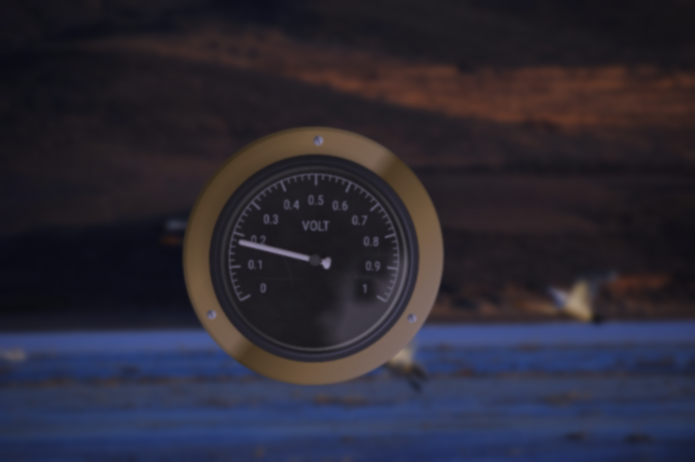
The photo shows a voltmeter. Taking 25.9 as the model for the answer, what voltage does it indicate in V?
0.18
